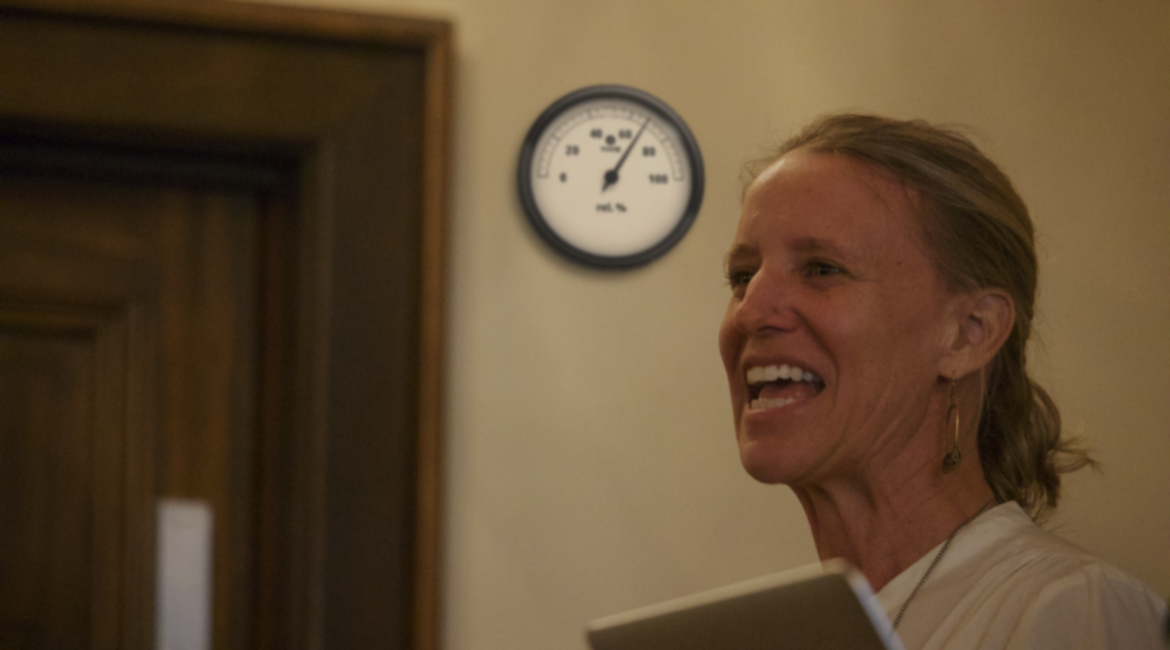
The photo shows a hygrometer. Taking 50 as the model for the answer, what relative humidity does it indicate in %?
68
